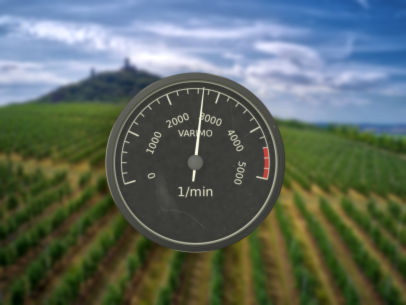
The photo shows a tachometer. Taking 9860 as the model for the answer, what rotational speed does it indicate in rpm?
2700
